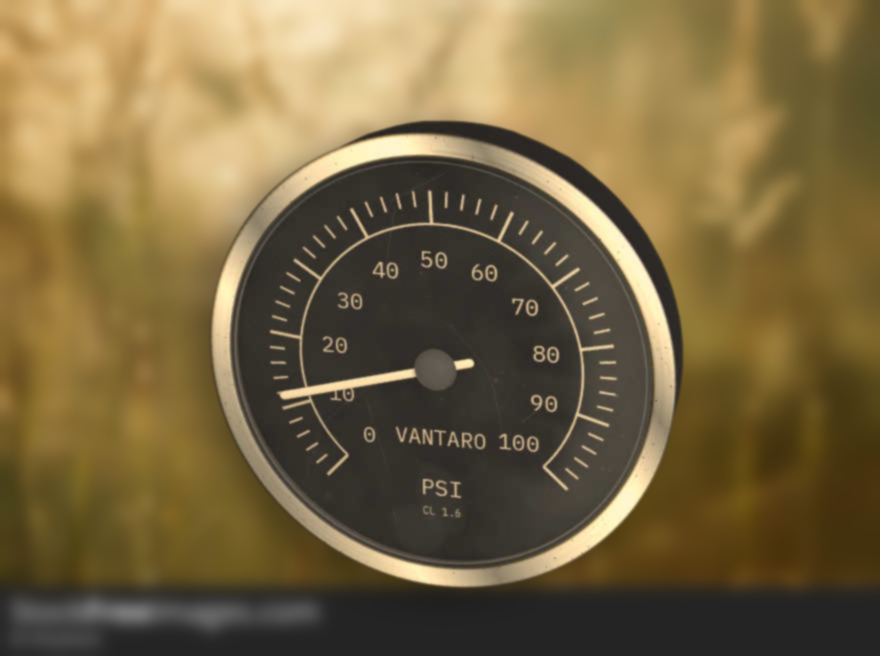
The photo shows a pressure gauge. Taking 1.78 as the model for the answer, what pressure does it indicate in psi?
12
